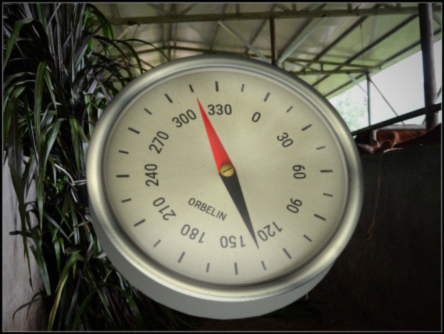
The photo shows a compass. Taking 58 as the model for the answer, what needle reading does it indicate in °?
315
